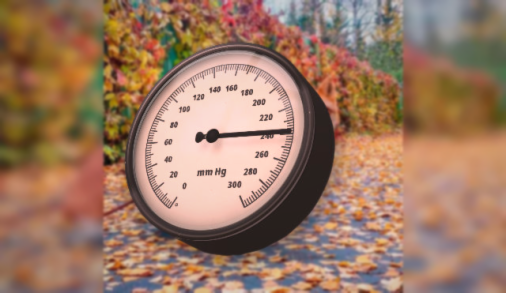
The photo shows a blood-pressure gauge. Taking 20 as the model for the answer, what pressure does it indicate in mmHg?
240
